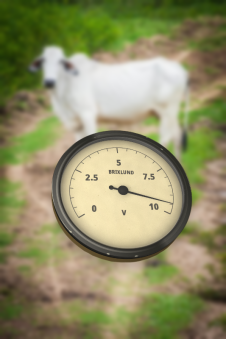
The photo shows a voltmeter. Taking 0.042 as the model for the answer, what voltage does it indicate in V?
9.5
